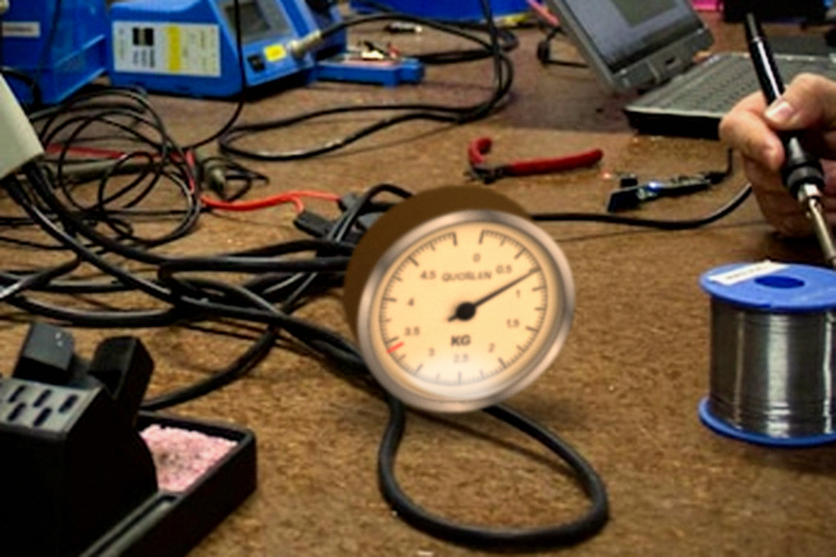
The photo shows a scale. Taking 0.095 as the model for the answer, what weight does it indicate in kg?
0.75
